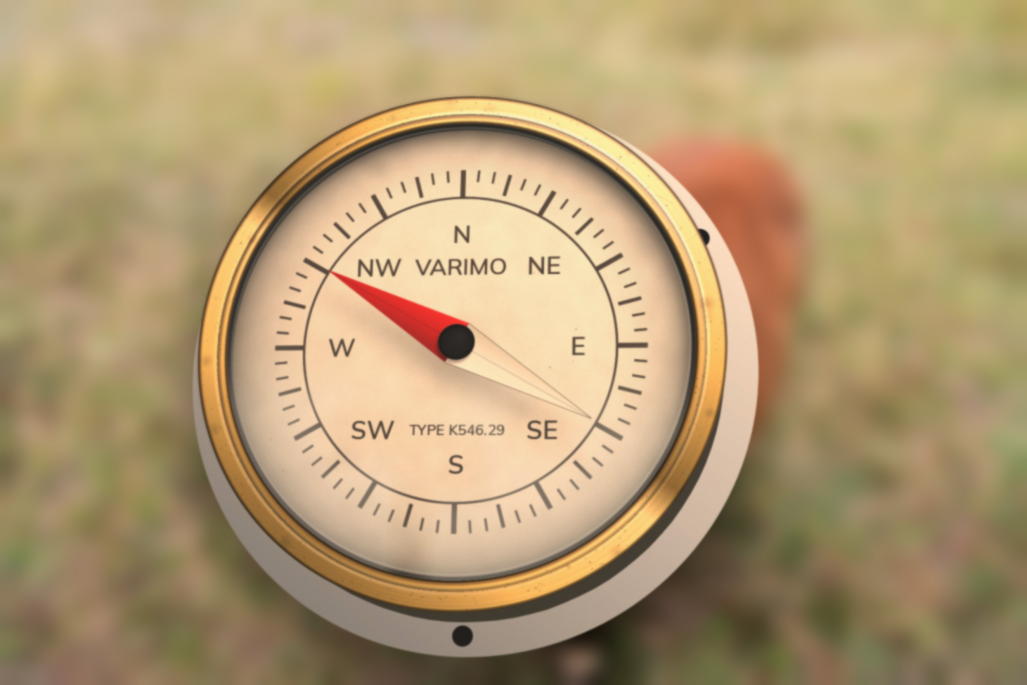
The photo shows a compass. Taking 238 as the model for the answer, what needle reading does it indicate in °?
300
